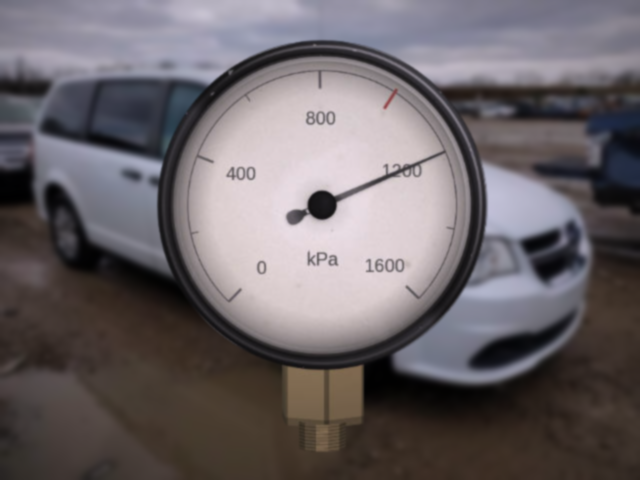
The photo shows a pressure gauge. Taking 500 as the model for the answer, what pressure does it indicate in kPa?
1200
